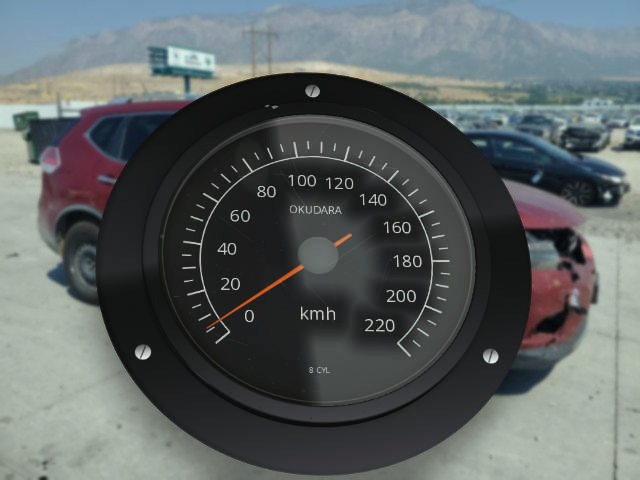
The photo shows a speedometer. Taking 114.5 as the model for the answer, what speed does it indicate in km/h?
5
